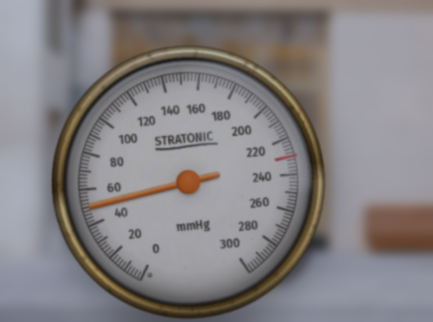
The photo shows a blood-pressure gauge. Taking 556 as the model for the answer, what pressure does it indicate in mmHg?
50
